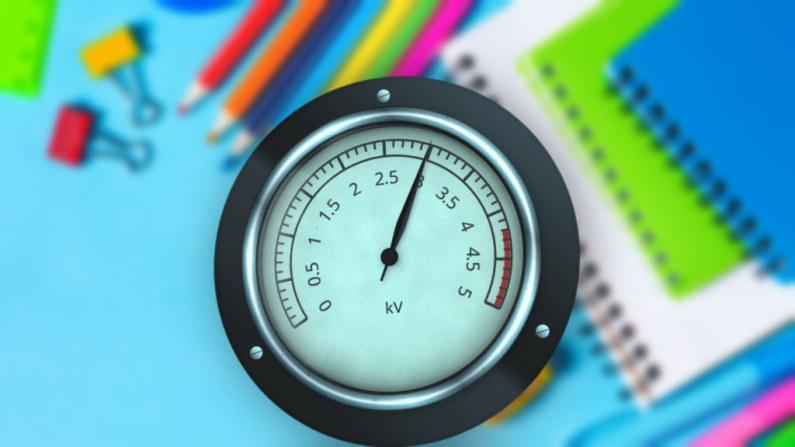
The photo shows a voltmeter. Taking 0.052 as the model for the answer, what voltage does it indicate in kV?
3
